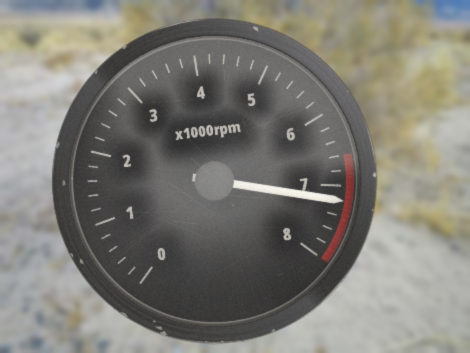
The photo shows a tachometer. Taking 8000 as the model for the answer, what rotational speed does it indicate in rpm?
7200
